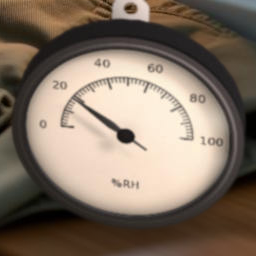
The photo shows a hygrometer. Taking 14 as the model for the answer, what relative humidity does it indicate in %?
20
